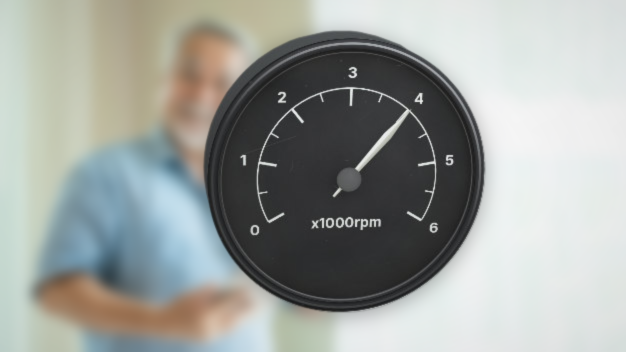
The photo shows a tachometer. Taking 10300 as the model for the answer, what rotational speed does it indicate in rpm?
4000
